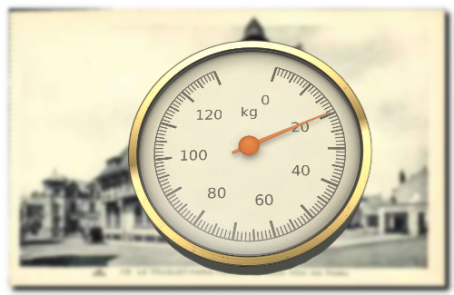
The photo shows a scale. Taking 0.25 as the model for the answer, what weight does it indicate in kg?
20
